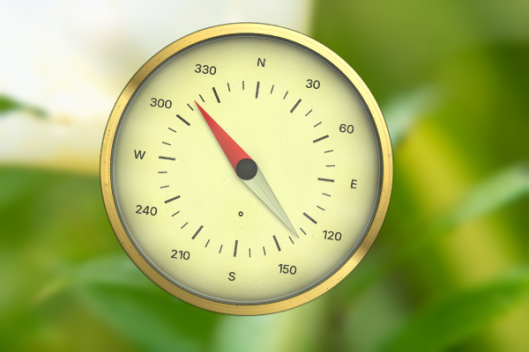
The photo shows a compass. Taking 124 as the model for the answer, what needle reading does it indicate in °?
315
